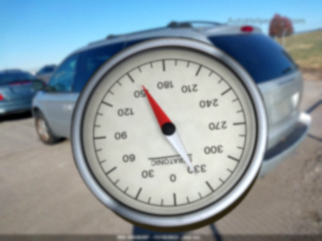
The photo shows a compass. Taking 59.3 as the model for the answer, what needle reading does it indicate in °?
155
